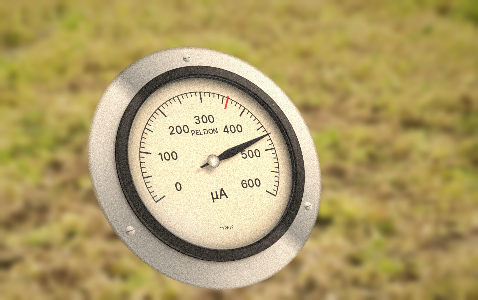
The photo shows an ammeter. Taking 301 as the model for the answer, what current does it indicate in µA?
470
